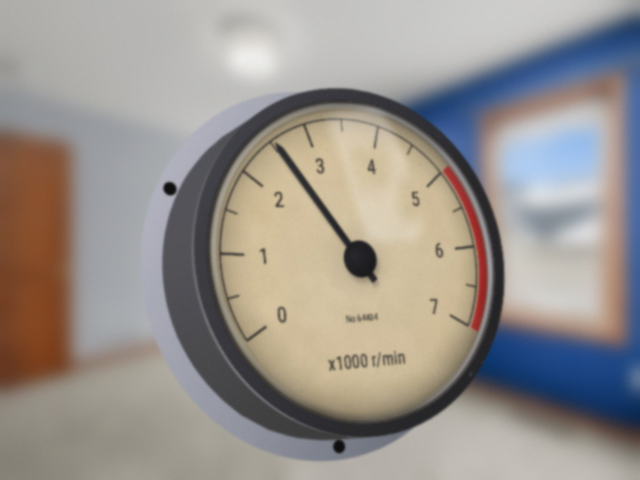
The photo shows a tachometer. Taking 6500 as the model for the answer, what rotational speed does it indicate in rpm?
2500
